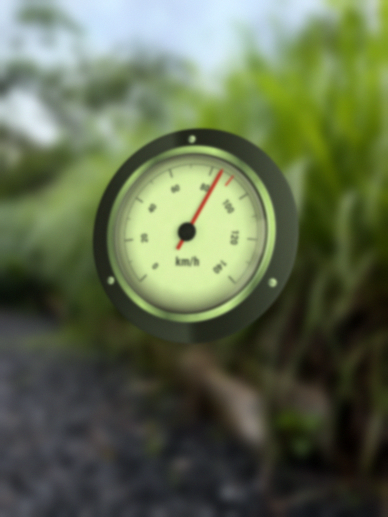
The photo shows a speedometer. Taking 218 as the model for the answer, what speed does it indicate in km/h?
85
